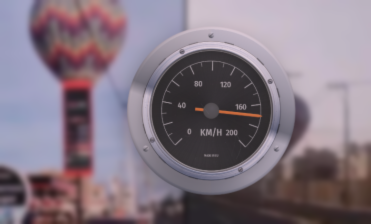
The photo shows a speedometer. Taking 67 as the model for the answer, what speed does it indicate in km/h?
170
